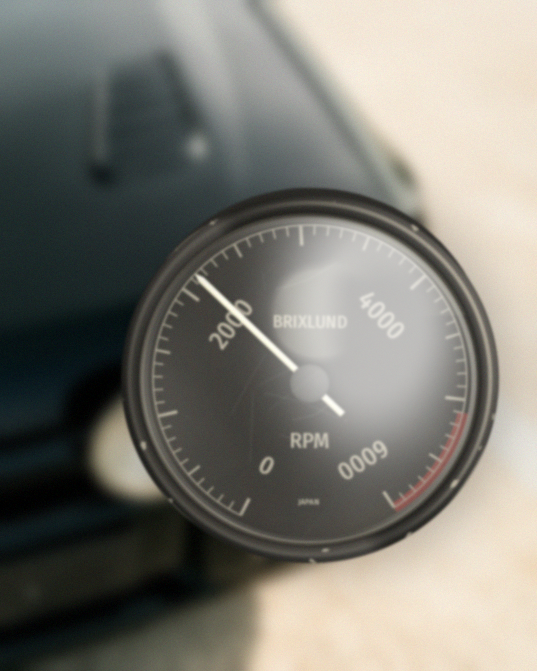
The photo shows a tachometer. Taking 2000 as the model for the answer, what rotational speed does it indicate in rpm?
2150
